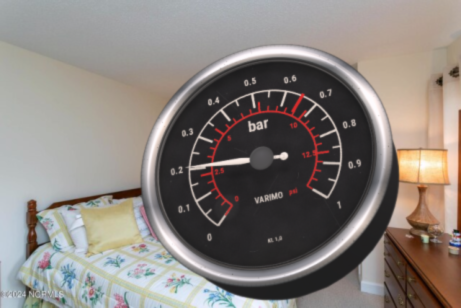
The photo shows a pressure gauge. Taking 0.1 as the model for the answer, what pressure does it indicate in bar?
0.2
